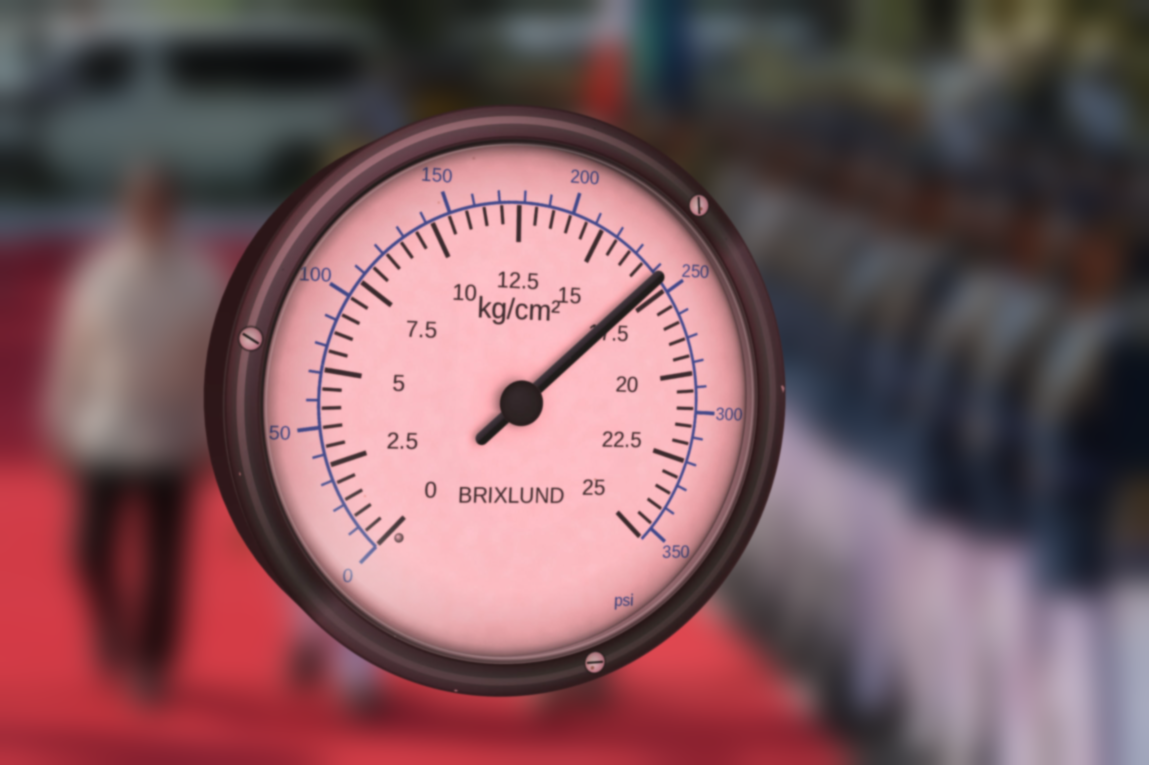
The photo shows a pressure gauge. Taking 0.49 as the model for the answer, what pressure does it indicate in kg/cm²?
17
